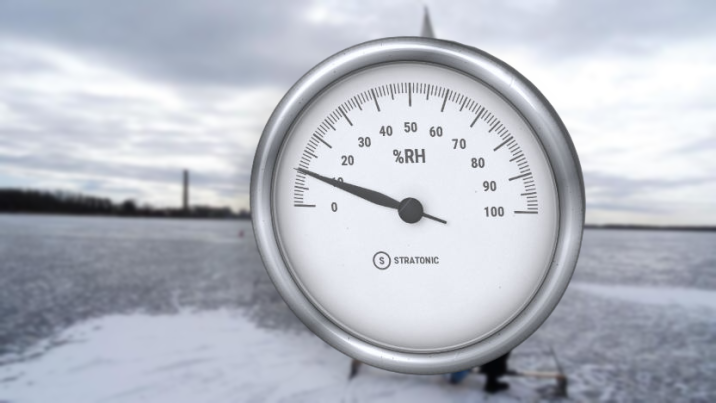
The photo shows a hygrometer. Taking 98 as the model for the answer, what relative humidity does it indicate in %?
10
